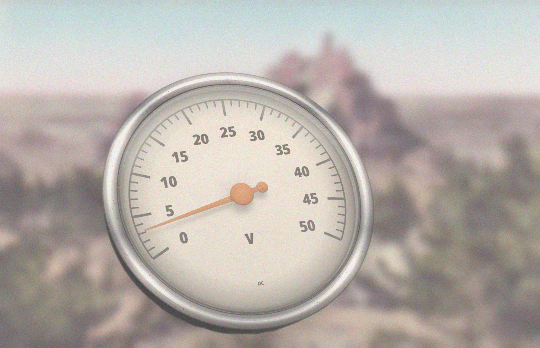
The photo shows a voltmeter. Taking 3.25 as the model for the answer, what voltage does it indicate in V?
3
